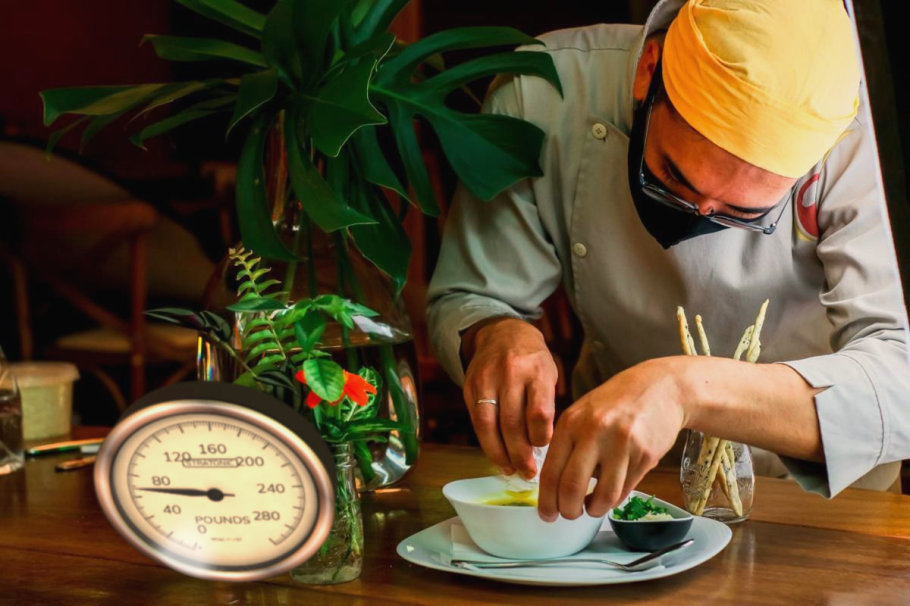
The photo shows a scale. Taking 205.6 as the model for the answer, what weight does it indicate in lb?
70
